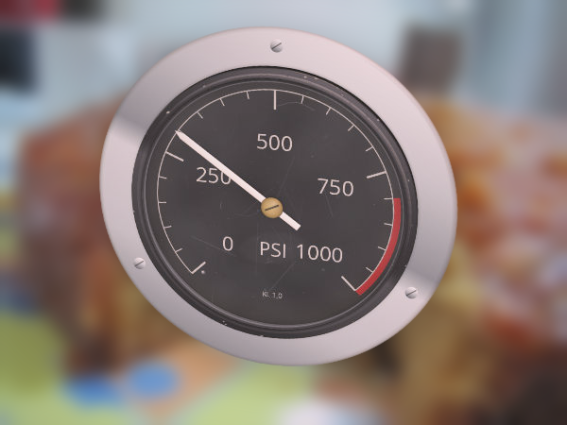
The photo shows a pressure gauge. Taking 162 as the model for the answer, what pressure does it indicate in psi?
300
